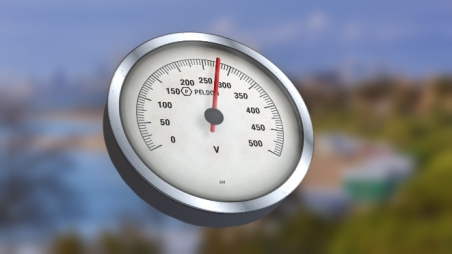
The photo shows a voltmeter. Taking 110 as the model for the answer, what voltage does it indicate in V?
275
